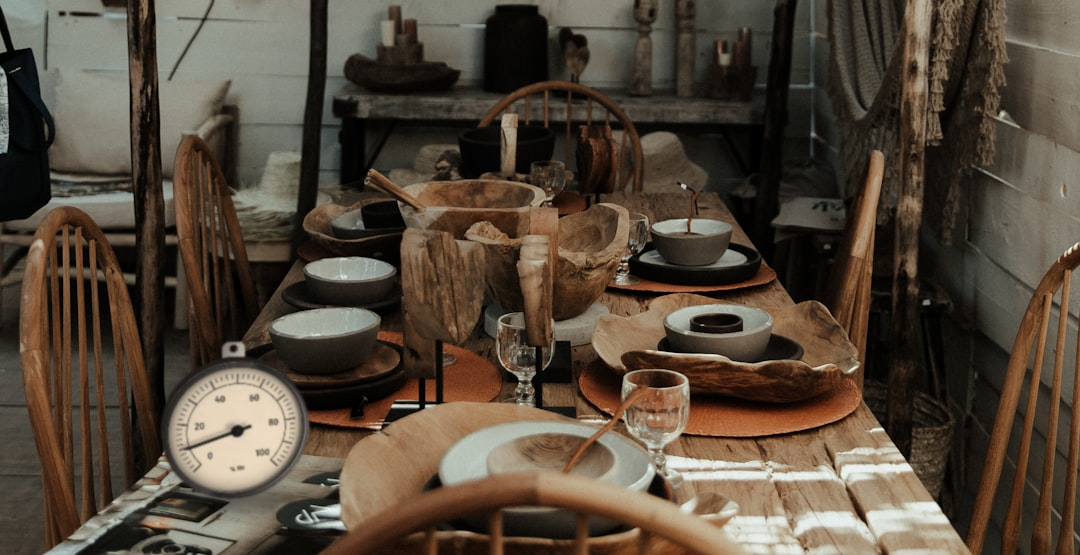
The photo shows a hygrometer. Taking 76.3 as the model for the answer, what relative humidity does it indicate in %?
10
